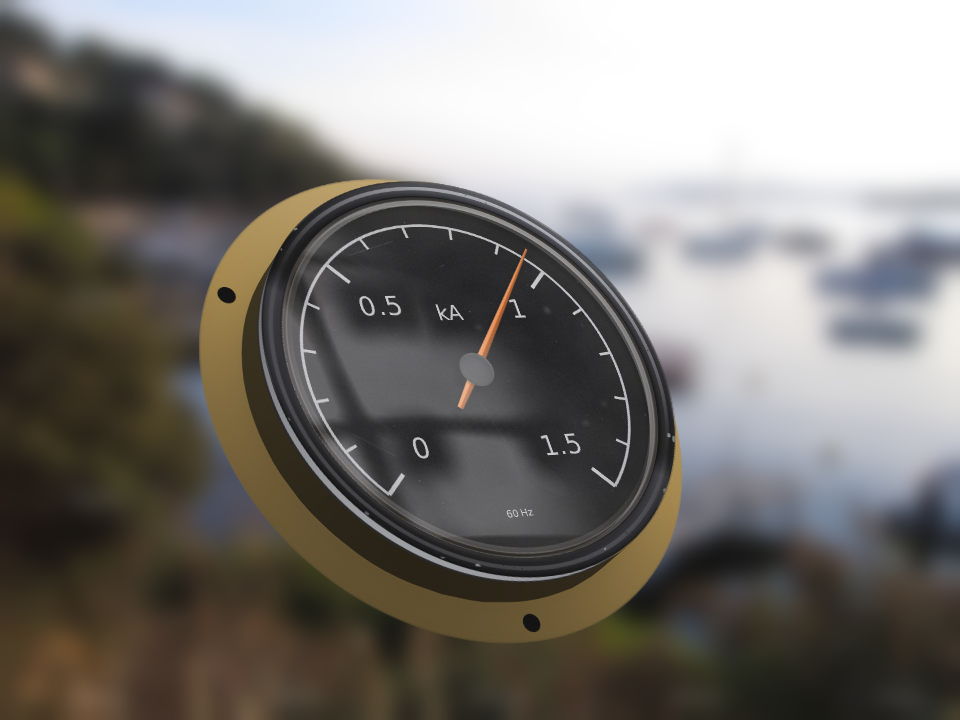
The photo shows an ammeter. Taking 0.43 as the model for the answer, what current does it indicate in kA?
0.95
